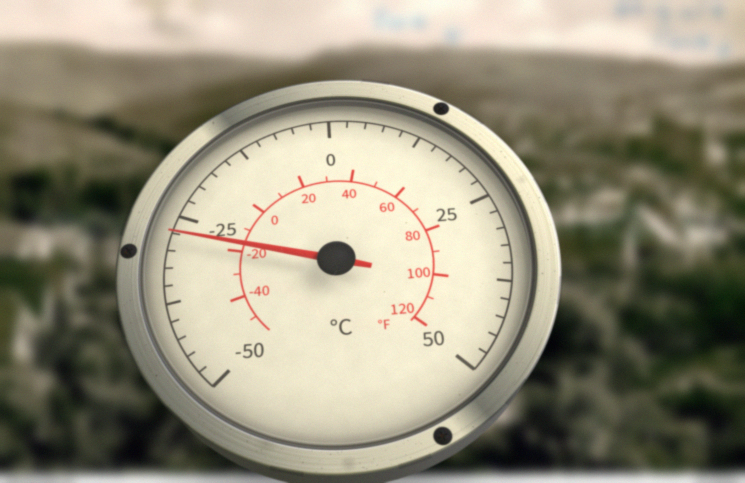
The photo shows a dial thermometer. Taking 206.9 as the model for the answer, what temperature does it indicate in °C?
-27.5
